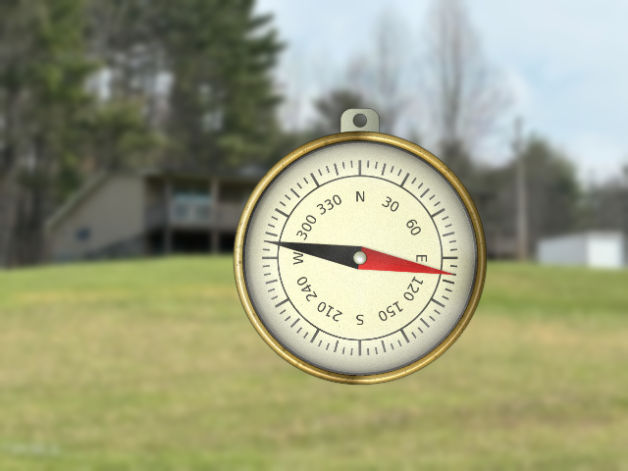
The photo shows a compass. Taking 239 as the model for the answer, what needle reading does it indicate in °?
100
